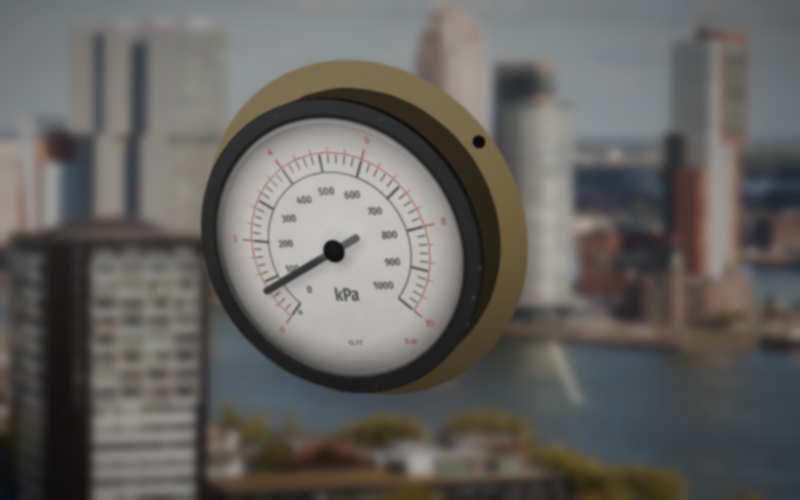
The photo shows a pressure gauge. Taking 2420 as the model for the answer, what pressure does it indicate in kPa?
80
